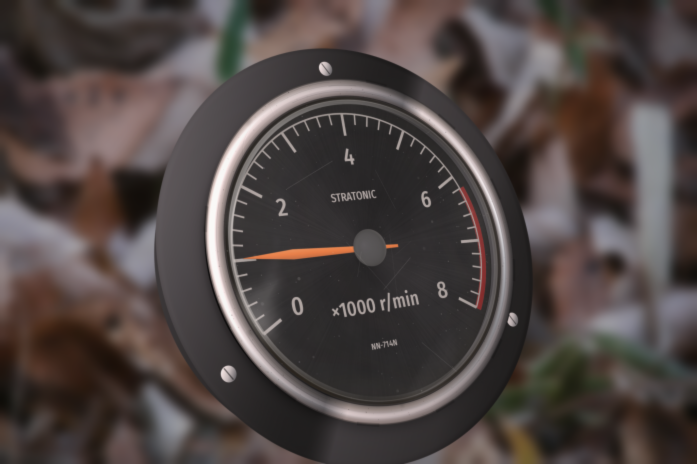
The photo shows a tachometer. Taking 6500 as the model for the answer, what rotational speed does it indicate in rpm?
1000
